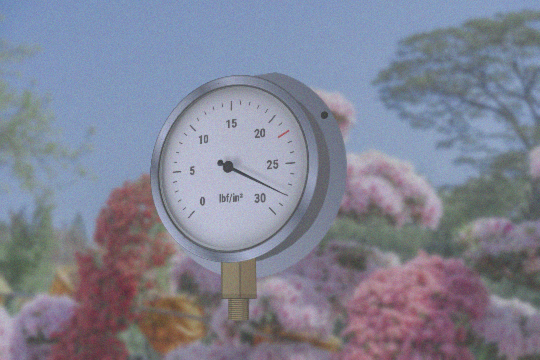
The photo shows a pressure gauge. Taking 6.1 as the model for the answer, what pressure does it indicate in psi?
28
